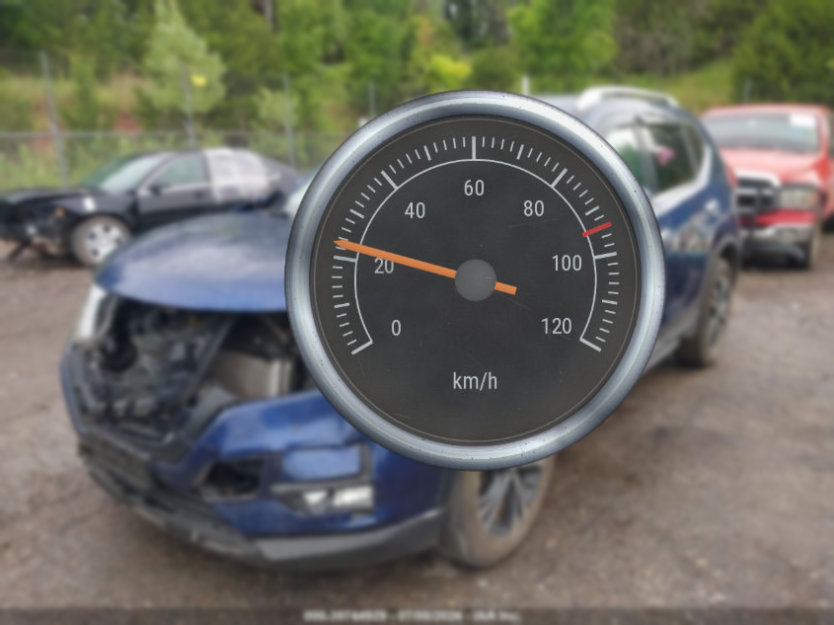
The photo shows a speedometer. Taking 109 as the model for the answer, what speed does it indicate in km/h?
23
